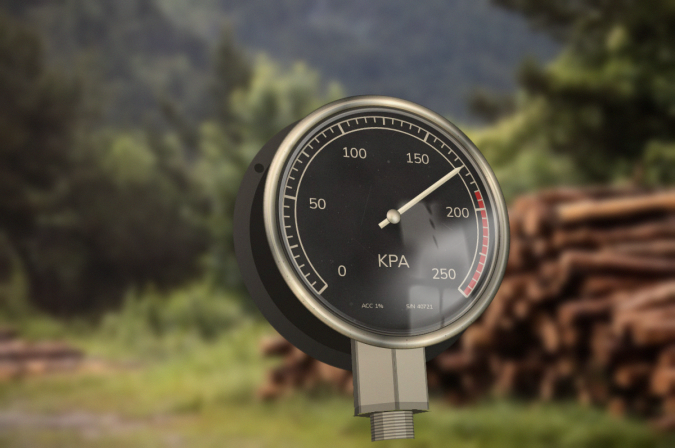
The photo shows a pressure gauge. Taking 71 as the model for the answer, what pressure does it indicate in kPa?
175
